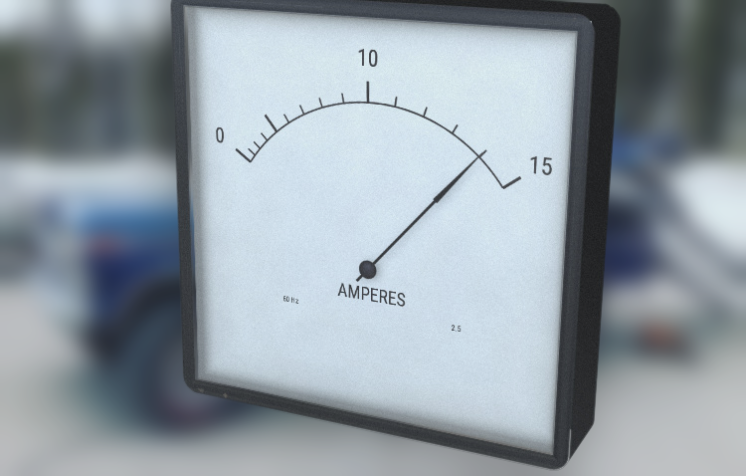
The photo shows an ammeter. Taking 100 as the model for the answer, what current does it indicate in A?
14
